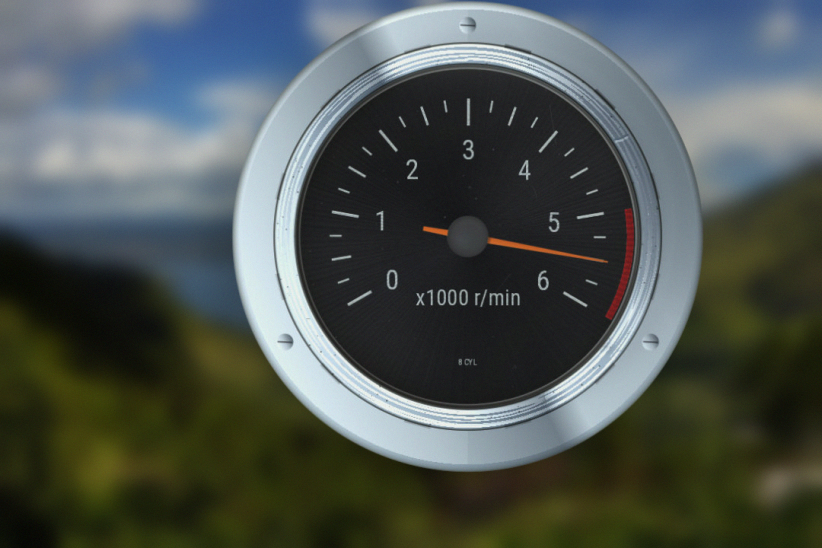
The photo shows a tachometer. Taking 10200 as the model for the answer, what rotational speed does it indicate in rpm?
5500
